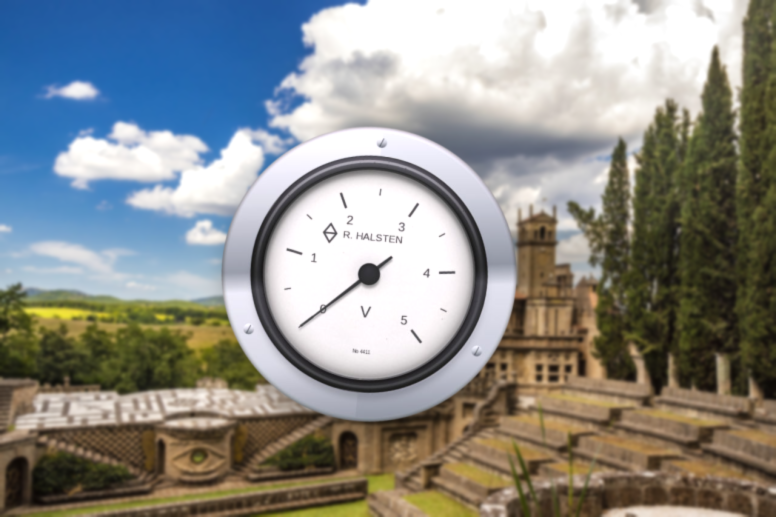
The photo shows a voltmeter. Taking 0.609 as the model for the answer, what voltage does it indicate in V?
0
